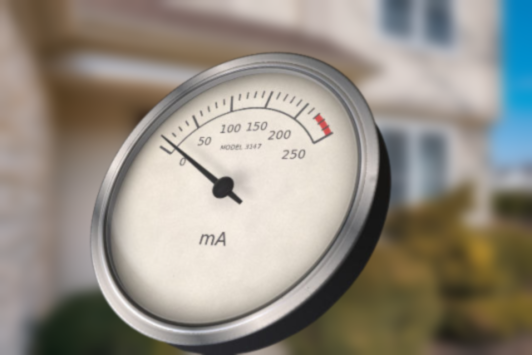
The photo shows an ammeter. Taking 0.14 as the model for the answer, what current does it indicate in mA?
10
